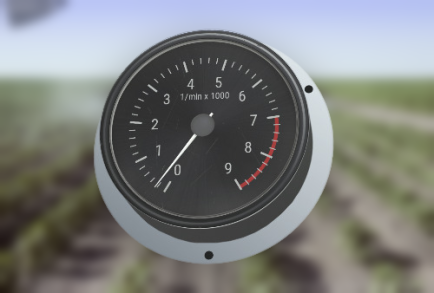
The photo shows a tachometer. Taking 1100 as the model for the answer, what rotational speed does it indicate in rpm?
200
